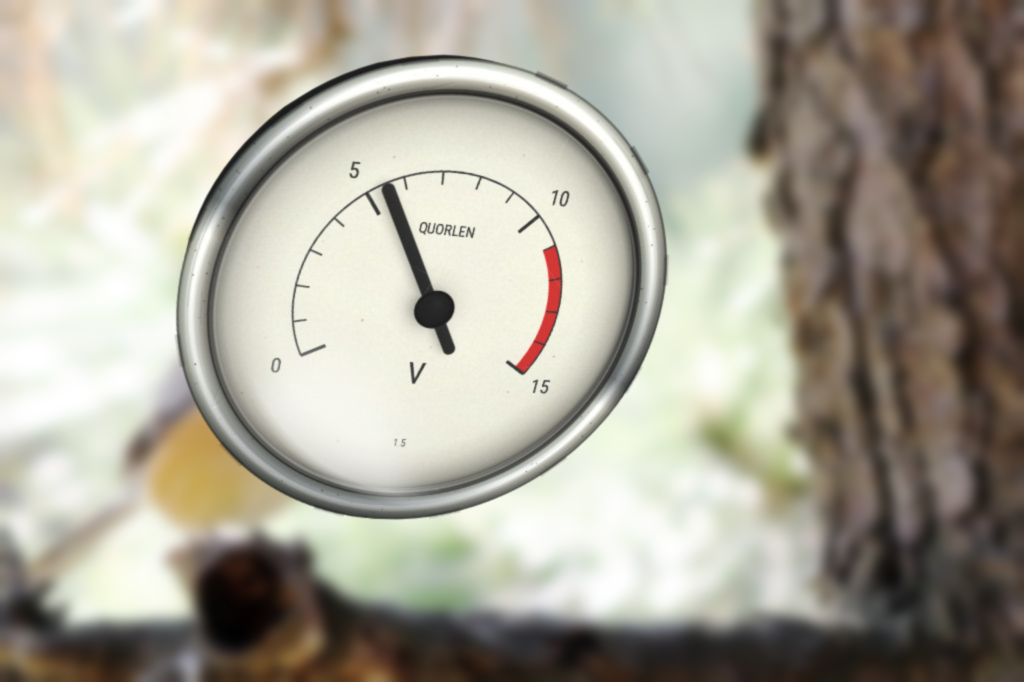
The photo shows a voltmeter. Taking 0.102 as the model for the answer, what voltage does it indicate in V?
5.5
